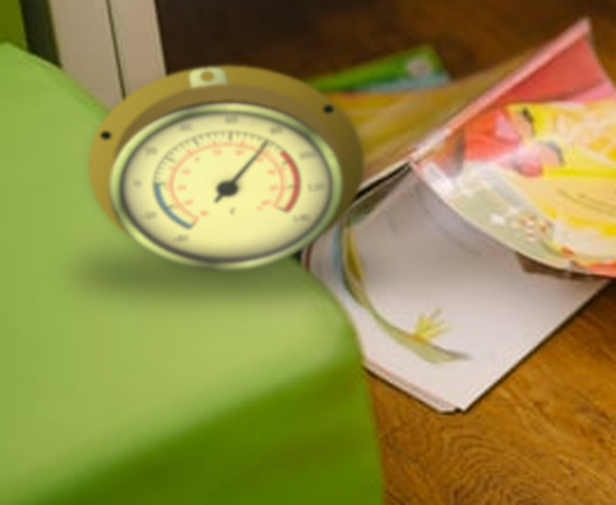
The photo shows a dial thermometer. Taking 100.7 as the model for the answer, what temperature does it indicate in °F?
80
